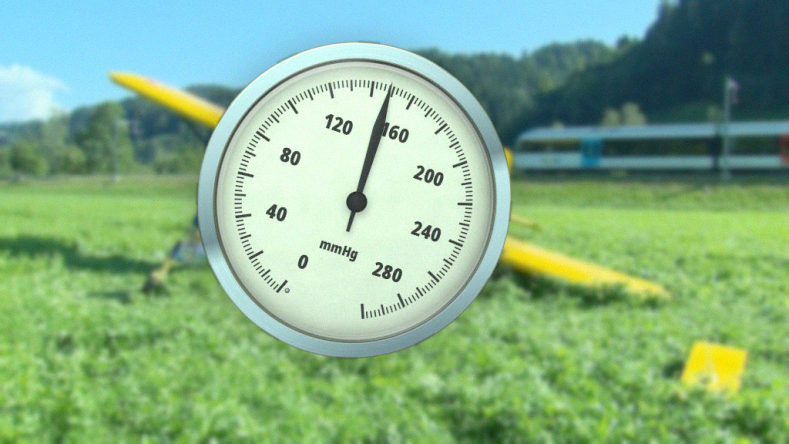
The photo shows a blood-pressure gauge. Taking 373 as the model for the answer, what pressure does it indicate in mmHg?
148
